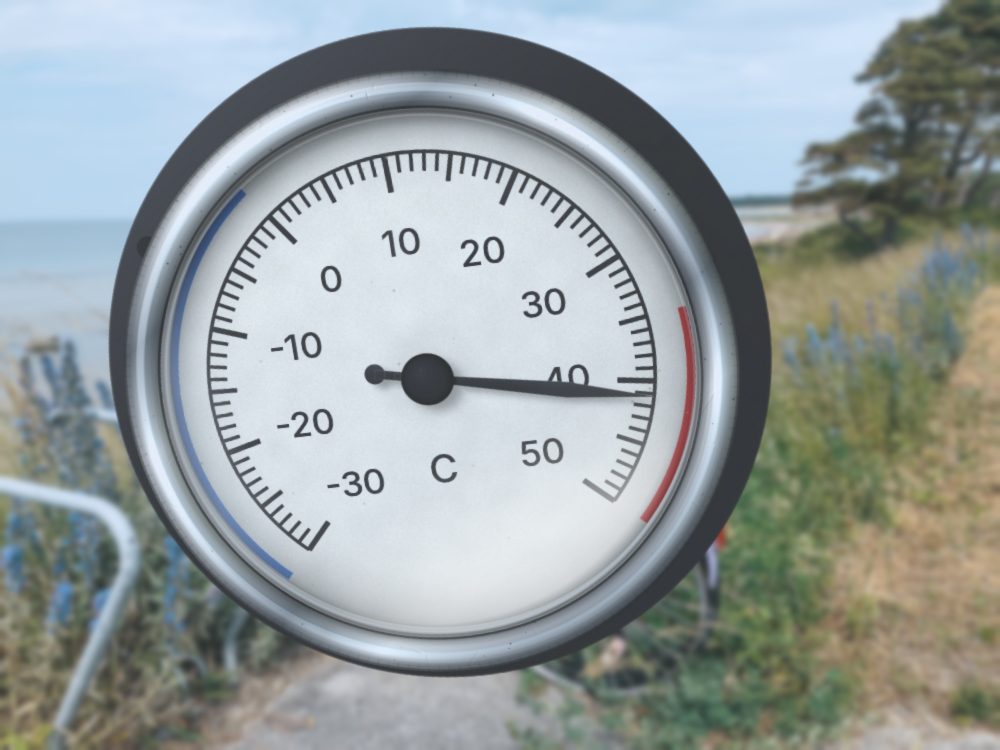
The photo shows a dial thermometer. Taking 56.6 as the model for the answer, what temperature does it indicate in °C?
41
